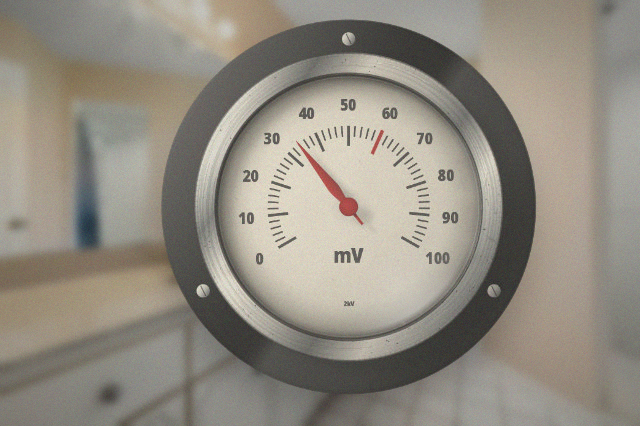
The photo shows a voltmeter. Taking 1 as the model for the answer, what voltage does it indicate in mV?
34
